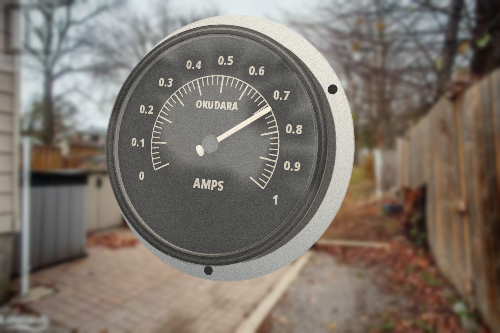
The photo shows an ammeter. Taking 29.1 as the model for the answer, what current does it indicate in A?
0.72
